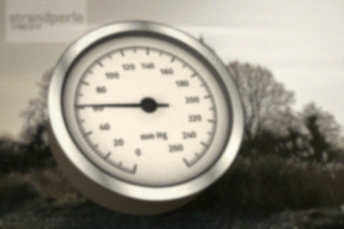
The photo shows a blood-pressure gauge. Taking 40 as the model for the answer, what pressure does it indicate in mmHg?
60
